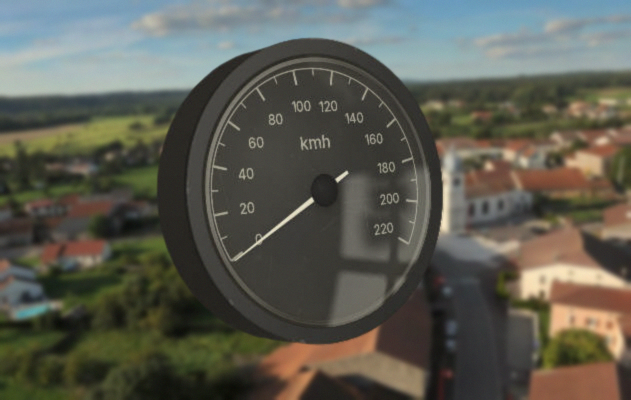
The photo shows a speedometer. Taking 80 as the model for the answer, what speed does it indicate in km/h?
0
